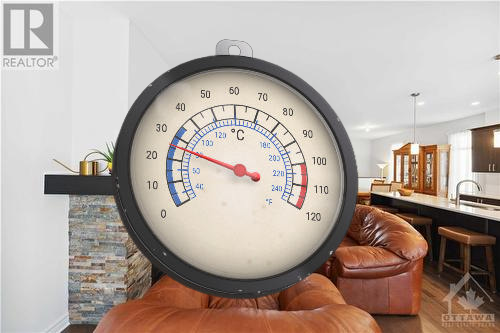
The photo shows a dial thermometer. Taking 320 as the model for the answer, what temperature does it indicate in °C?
25
